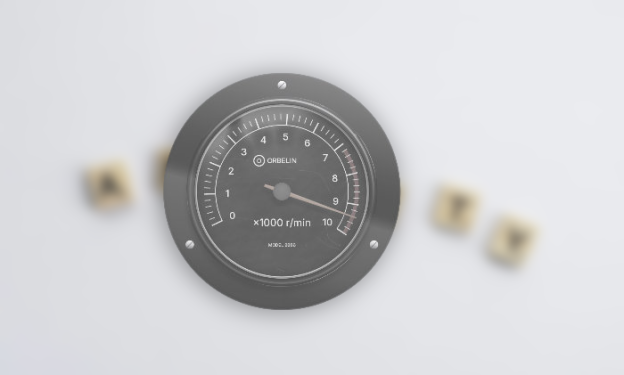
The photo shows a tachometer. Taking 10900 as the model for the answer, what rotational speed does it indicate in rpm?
9400
